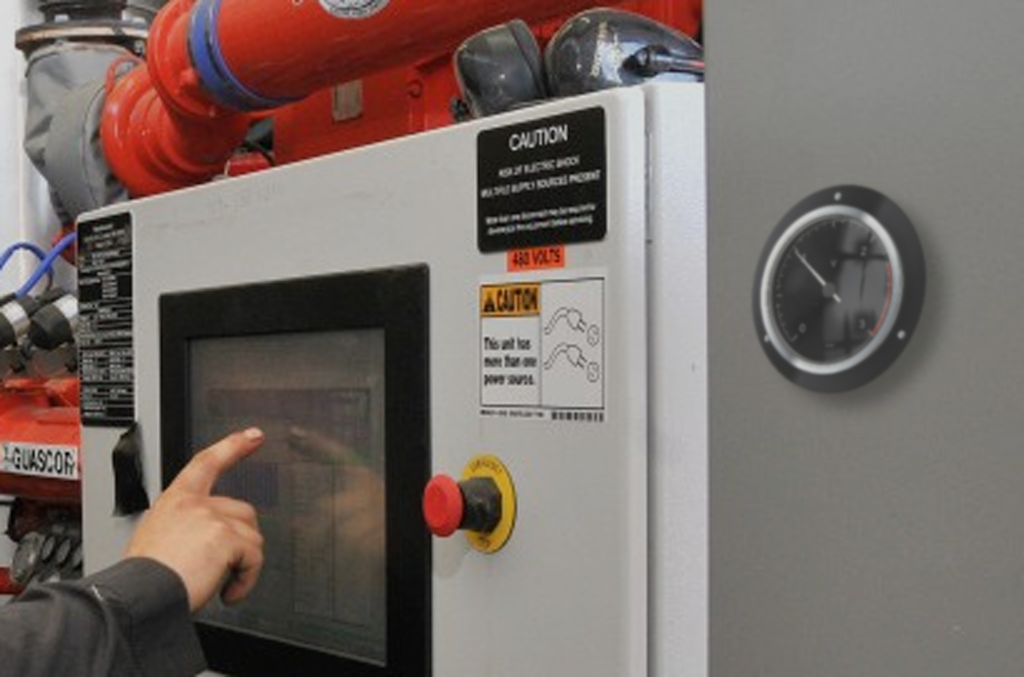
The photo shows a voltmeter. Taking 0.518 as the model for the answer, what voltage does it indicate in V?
1
